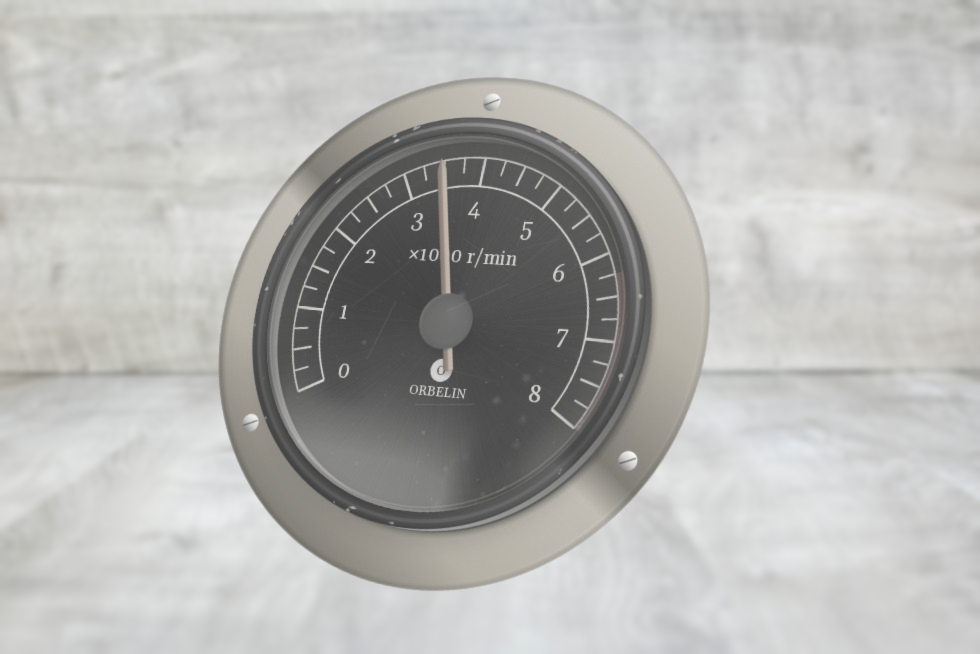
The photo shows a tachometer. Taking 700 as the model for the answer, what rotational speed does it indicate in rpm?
3500
